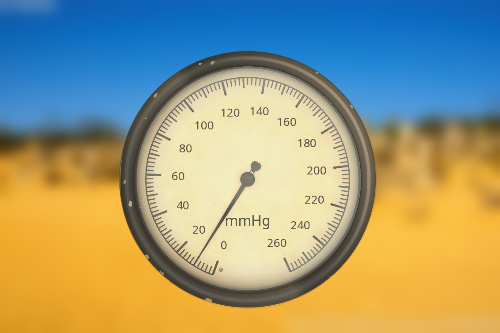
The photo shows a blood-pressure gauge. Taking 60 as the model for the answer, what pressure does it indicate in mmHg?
10
